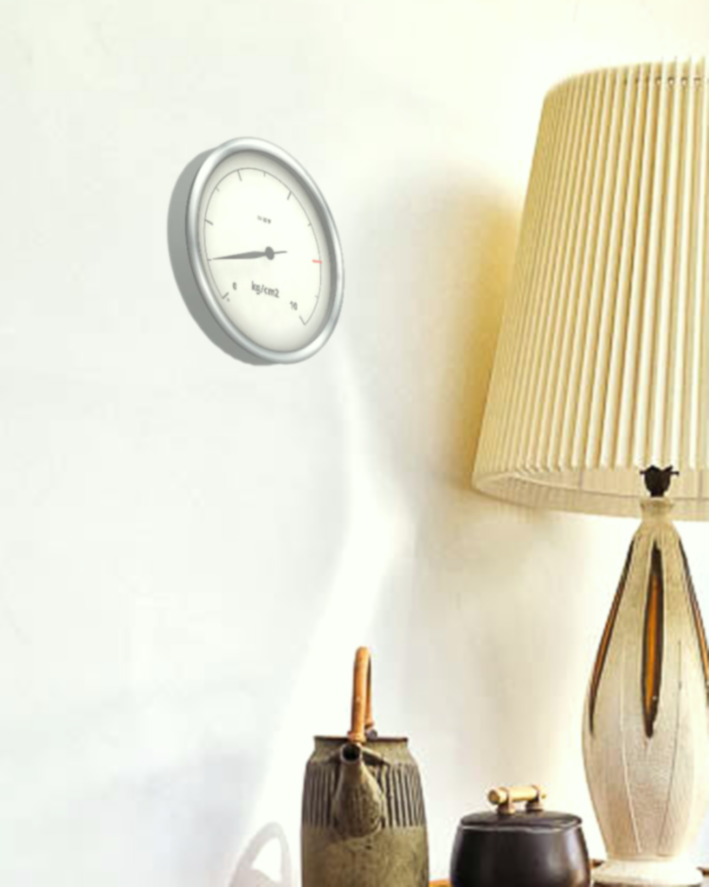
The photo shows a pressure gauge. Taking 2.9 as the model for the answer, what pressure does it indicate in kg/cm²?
1
